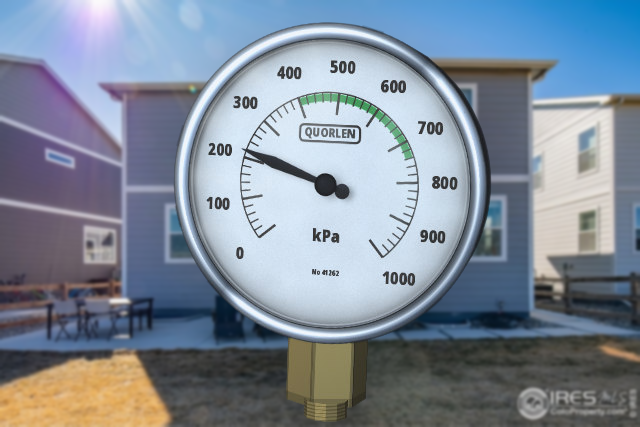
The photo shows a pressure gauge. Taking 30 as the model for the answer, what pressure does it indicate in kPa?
220
